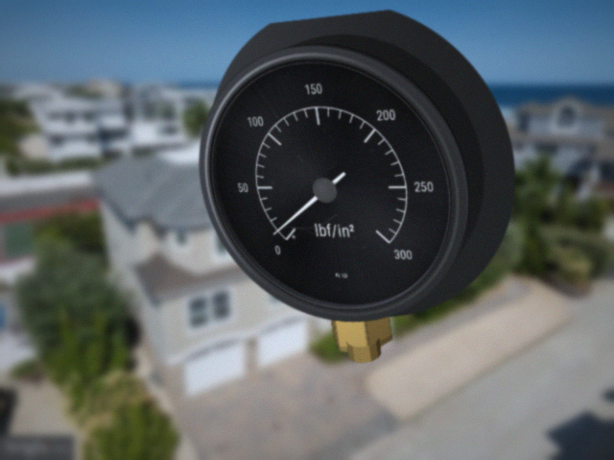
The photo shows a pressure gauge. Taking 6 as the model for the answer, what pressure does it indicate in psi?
10
